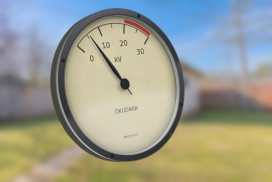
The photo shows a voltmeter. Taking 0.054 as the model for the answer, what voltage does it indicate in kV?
5
